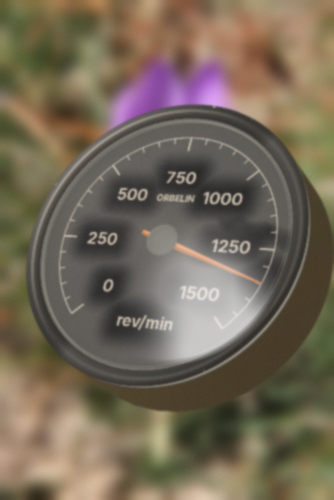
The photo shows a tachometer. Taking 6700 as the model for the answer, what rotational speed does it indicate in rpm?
1350
